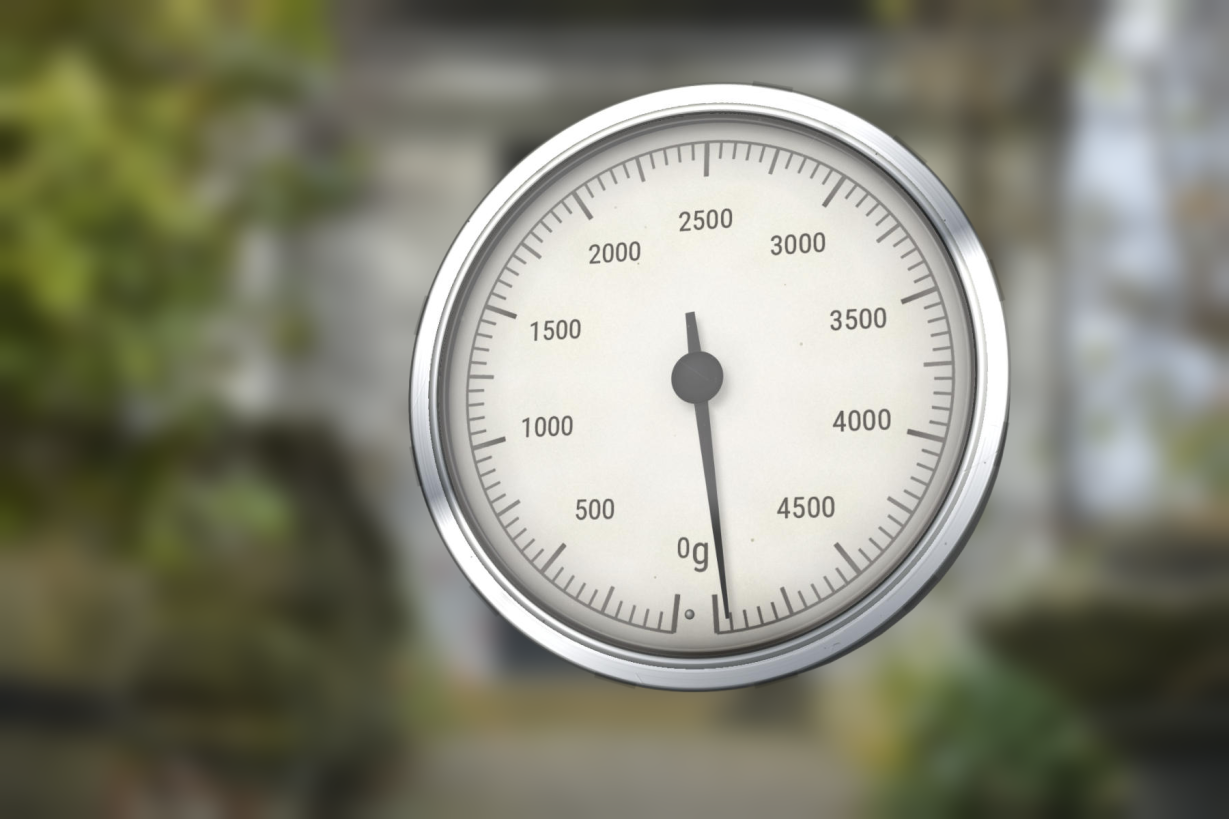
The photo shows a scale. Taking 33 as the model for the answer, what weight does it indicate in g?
4950
